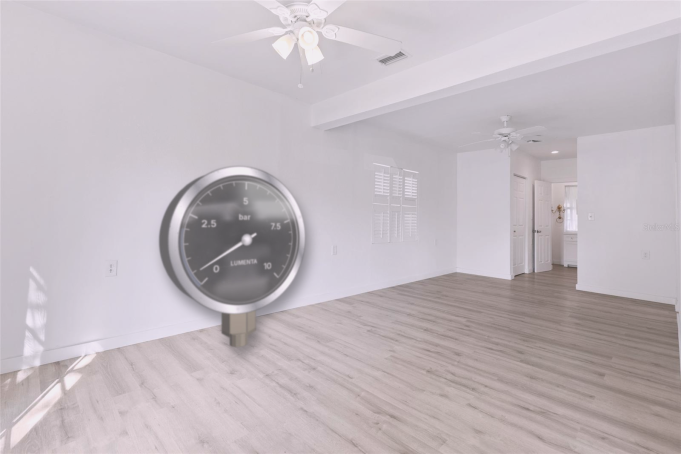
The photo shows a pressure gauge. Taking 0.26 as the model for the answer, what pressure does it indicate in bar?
0.5
